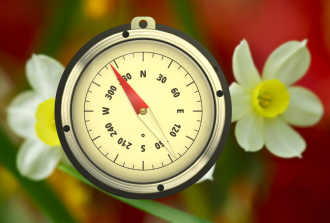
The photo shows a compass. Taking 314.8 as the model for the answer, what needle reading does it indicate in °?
325
